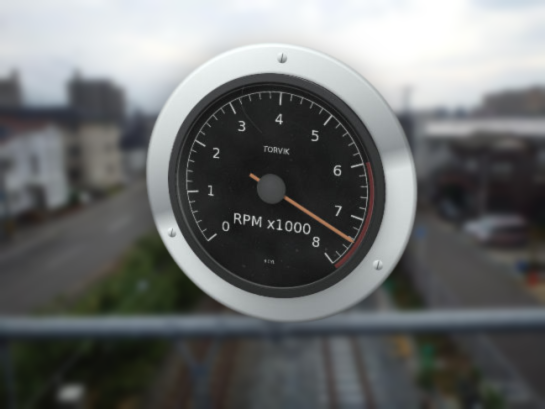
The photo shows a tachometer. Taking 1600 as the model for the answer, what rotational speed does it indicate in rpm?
7400
